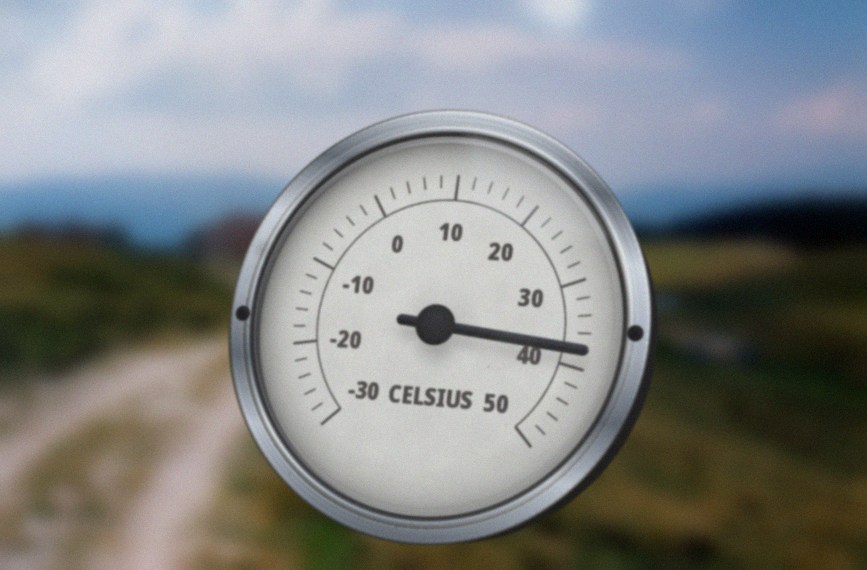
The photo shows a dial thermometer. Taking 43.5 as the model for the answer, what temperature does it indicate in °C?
38
